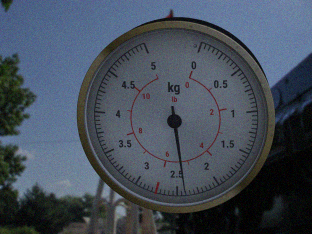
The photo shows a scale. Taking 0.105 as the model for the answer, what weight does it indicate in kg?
2.4
